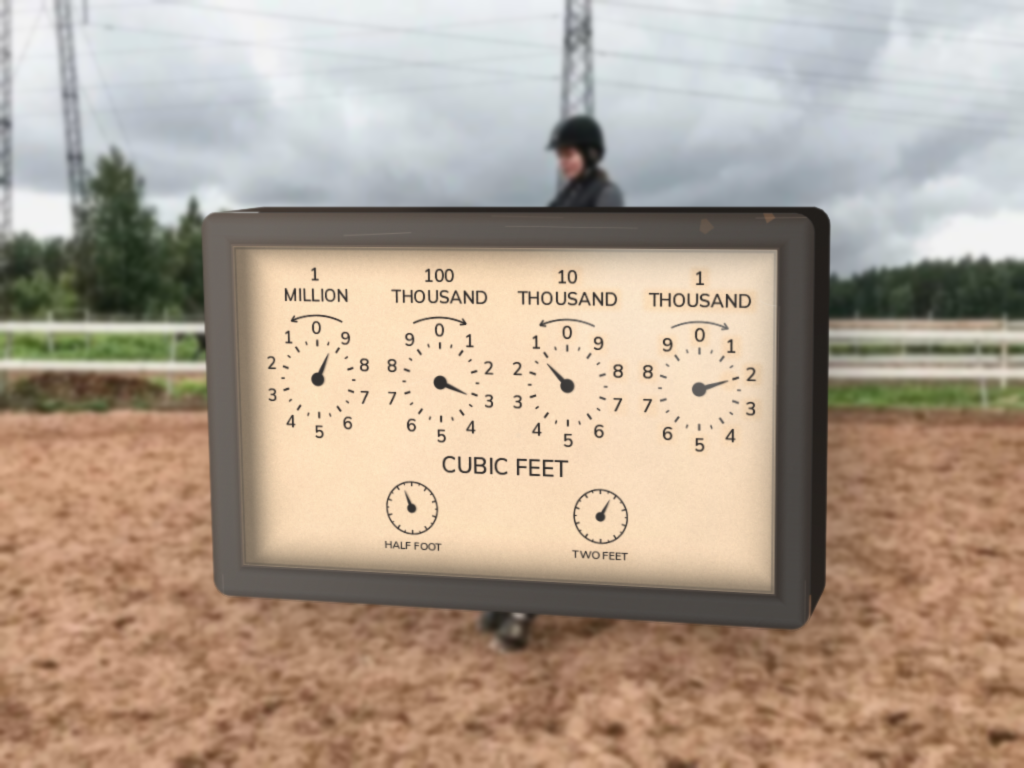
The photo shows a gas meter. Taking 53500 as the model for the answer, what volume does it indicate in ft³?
931200
